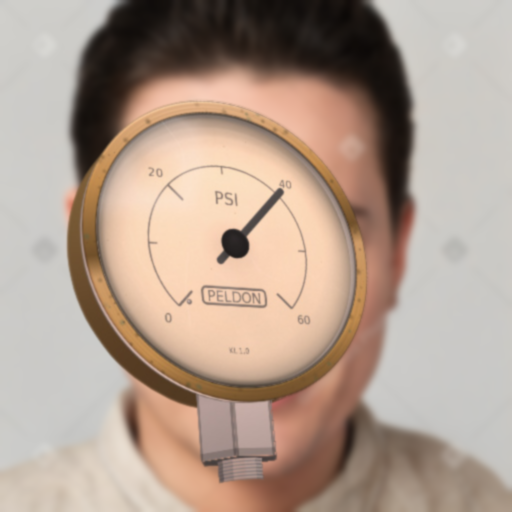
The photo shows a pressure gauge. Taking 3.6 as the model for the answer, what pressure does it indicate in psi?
40
